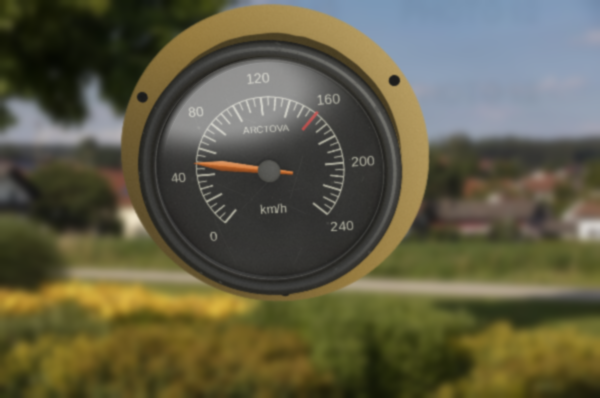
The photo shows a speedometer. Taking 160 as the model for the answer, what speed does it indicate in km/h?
50
